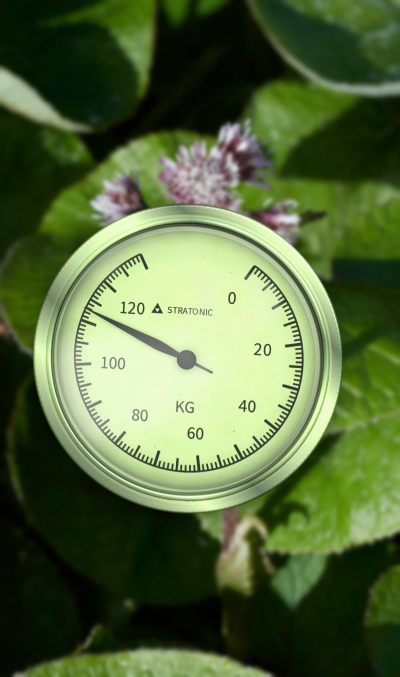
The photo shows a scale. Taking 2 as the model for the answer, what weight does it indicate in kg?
113
